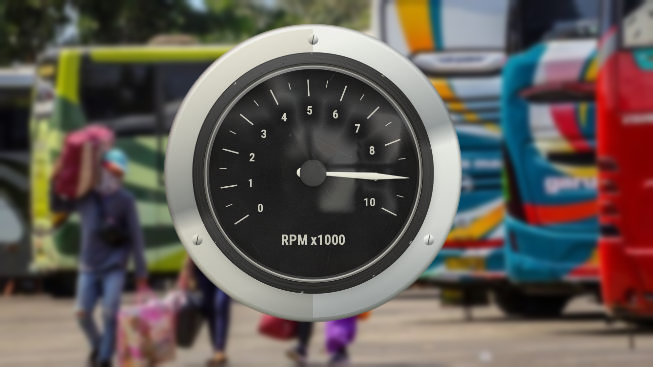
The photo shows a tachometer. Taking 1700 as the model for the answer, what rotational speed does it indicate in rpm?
9000
